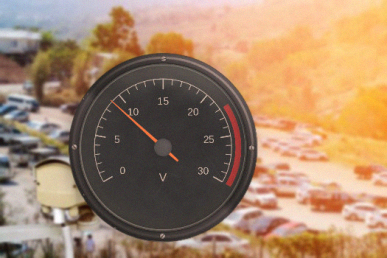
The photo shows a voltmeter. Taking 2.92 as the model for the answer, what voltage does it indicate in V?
9
